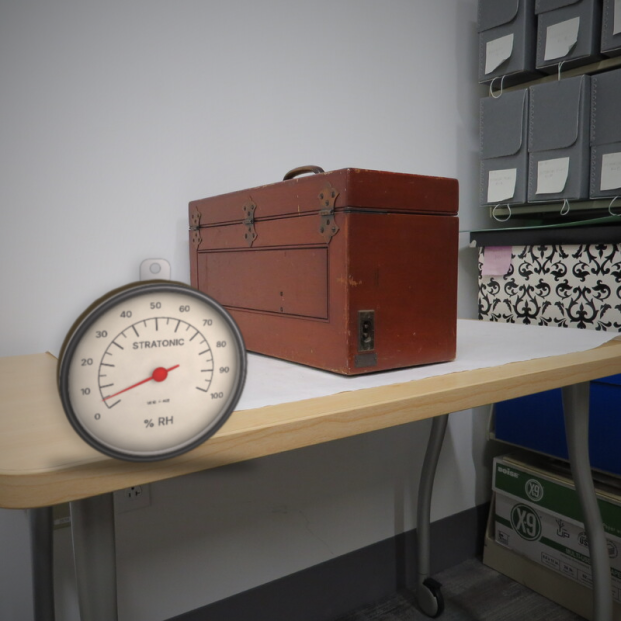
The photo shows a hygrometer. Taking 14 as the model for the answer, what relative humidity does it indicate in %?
5
